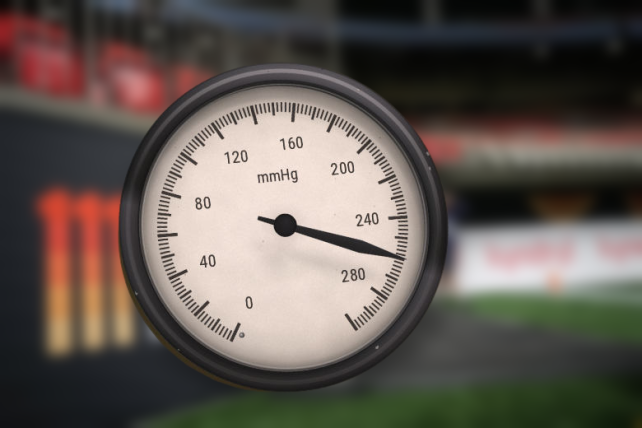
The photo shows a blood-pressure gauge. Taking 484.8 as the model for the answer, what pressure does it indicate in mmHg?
260
